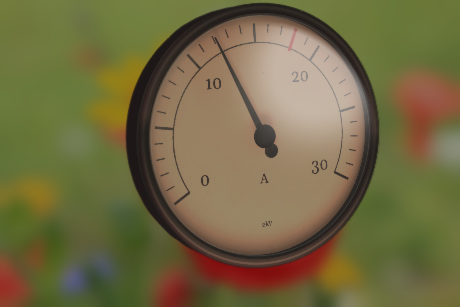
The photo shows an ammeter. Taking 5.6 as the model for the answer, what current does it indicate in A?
12
